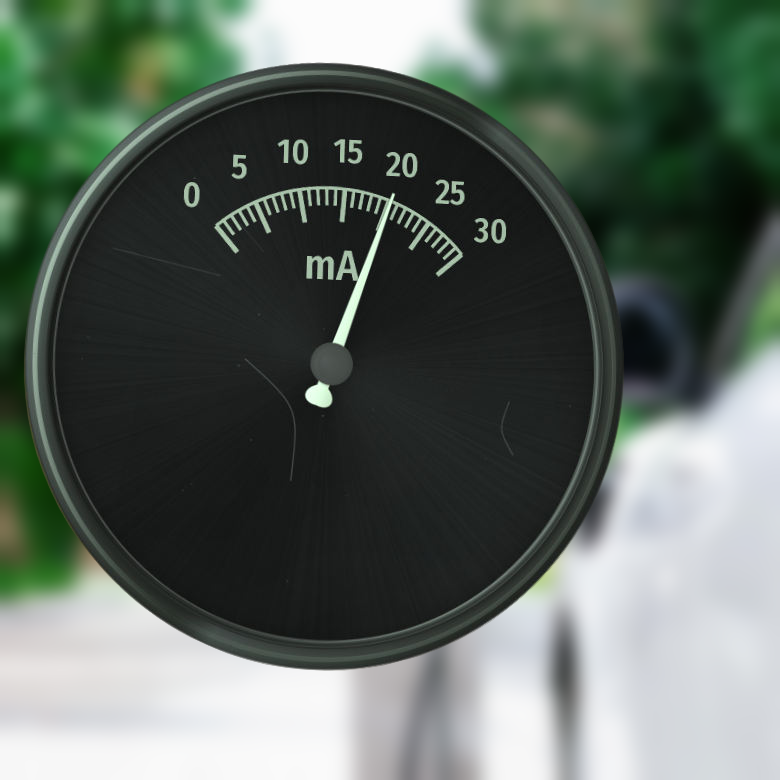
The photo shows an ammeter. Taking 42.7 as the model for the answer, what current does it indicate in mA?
20
